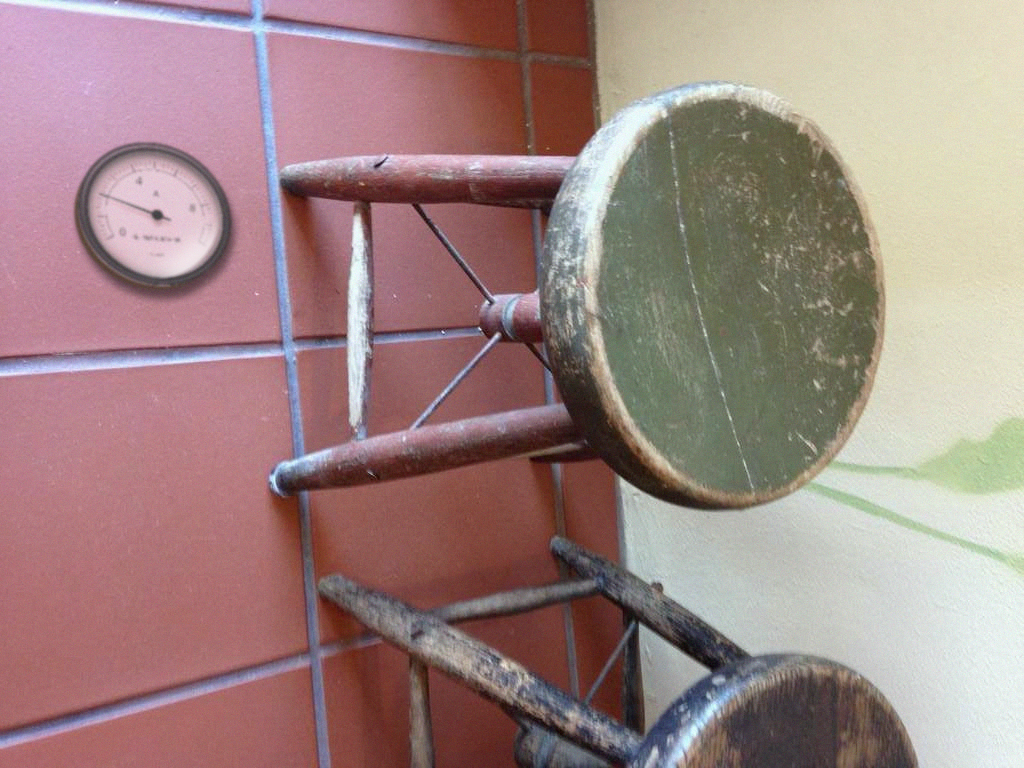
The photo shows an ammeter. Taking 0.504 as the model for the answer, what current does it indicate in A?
2
